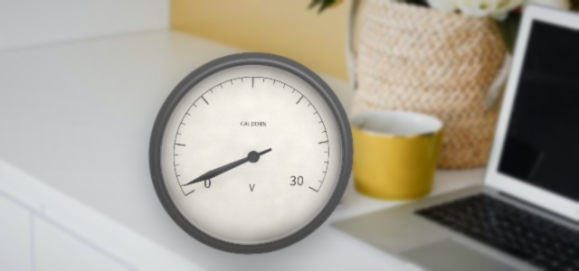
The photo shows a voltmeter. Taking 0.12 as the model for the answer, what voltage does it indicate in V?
1
